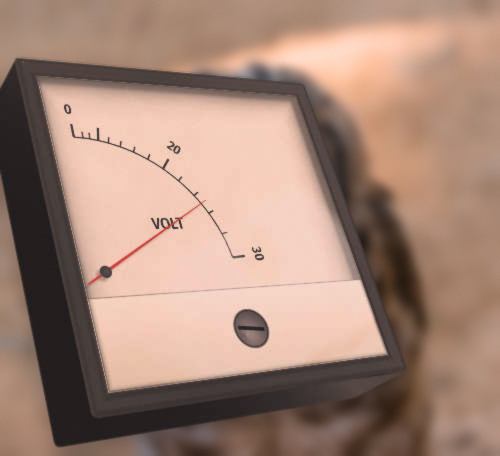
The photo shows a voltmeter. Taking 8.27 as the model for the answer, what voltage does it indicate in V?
25
